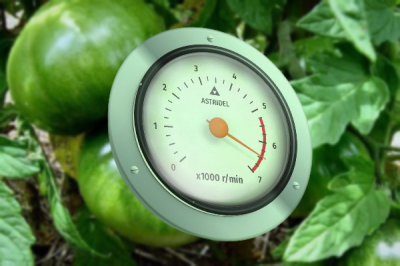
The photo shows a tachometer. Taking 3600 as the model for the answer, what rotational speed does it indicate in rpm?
6500
